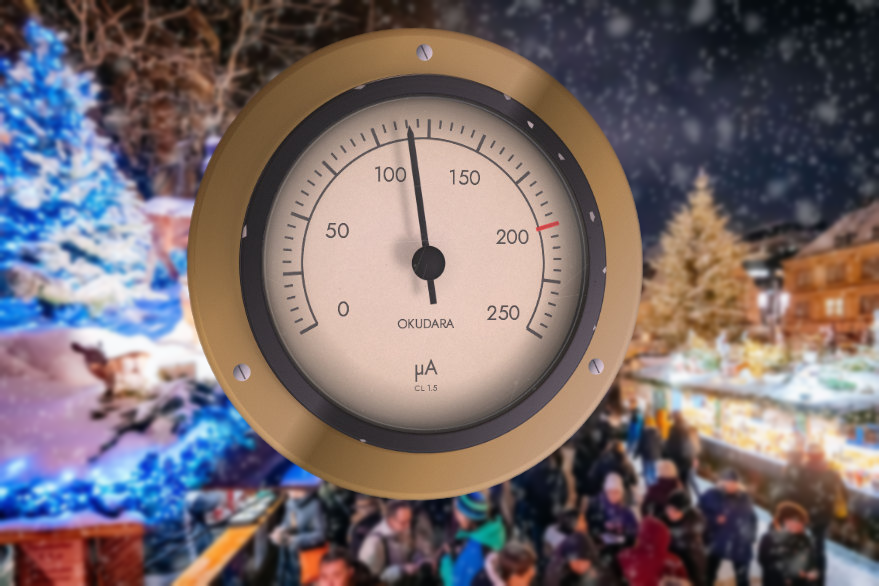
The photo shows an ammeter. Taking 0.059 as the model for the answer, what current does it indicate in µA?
115
